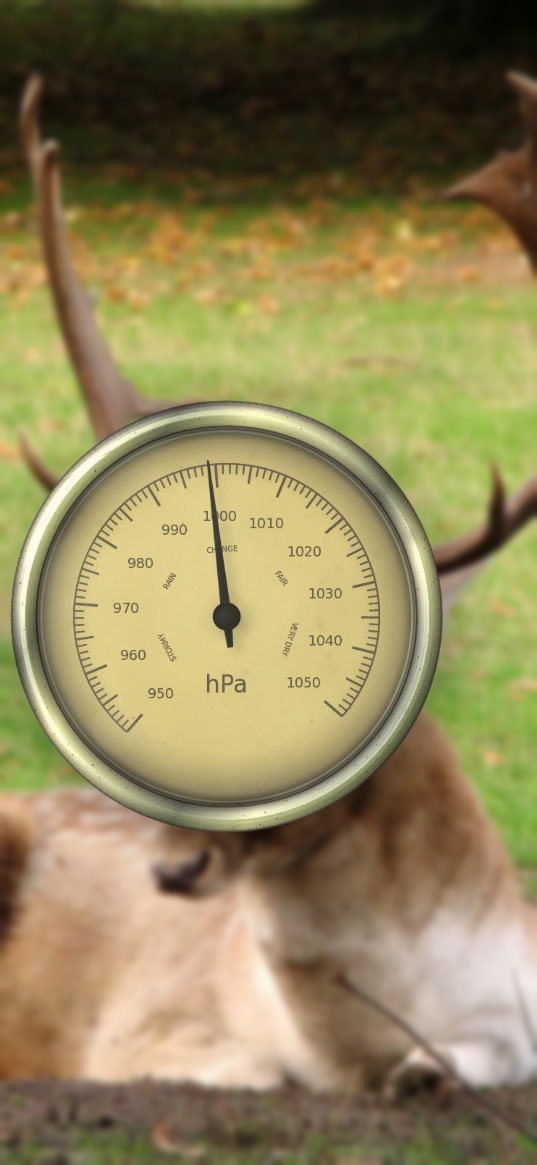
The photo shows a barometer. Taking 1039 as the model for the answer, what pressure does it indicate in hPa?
999
